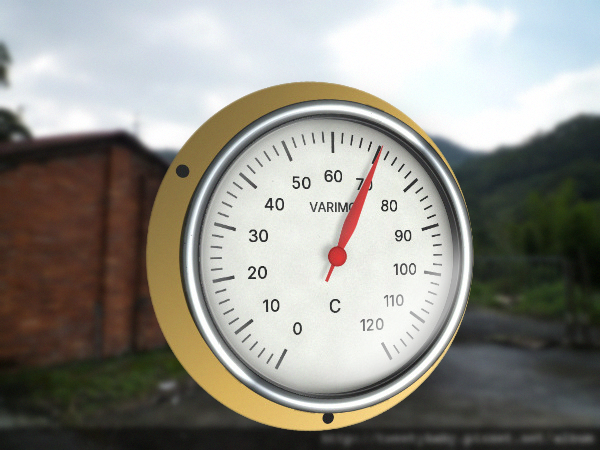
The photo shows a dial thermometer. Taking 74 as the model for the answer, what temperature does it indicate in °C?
70
